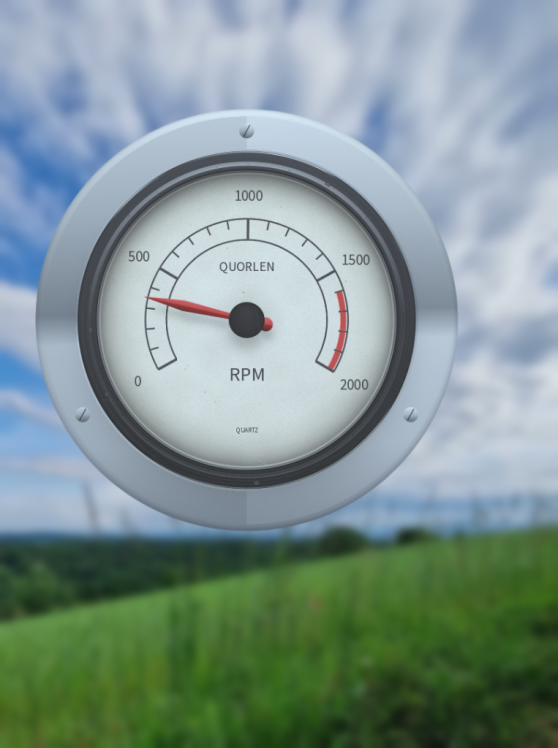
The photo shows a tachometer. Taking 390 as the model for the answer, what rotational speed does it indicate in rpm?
350
